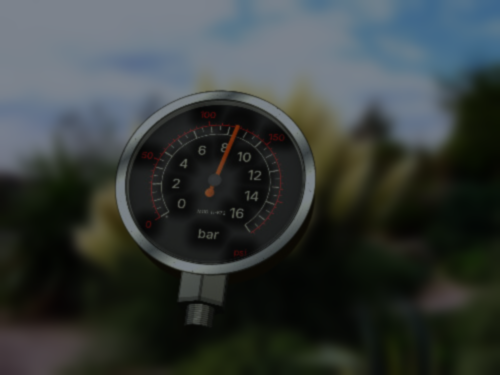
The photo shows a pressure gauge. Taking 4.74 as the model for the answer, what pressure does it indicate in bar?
8.5
